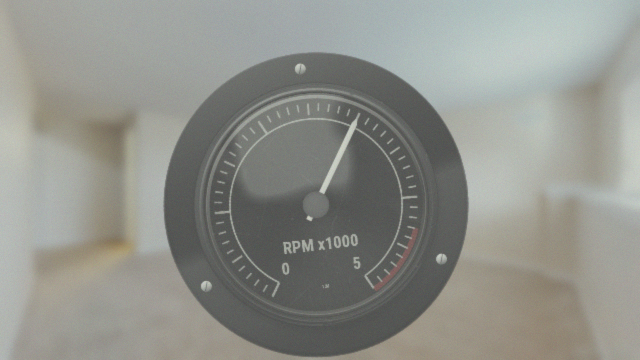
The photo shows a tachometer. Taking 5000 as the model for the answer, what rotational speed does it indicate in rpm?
3000
